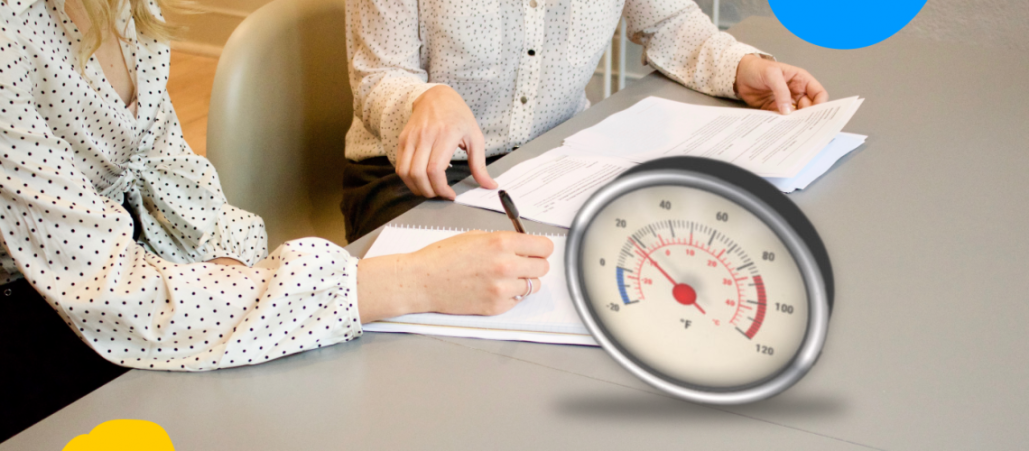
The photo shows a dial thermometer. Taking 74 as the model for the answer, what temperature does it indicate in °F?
20
